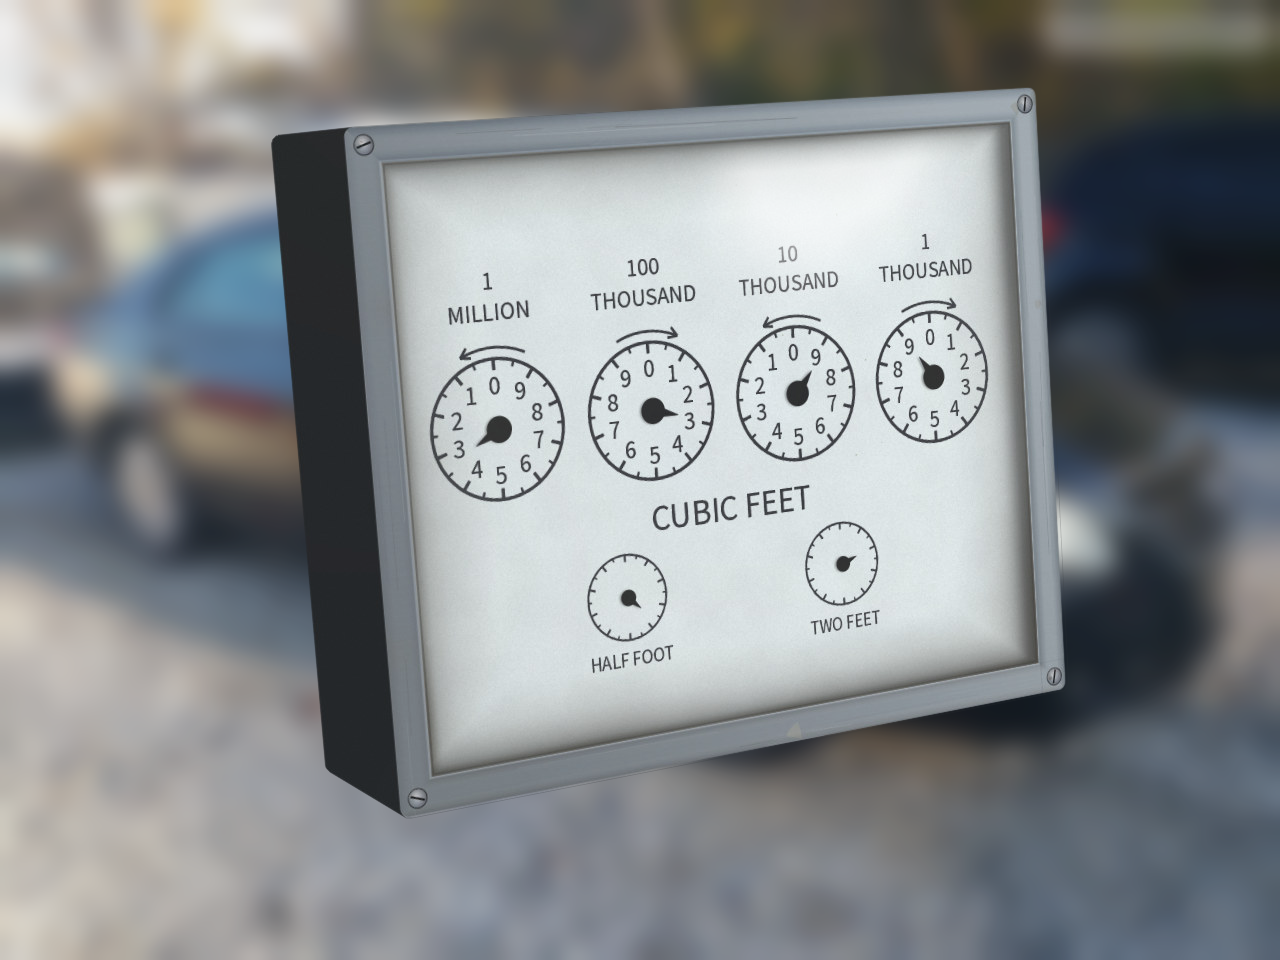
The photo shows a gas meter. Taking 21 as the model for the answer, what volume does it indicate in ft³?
328900
